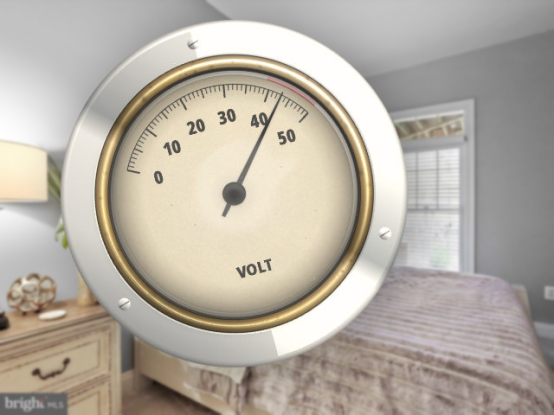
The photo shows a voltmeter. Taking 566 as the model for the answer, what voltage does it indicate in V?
43
